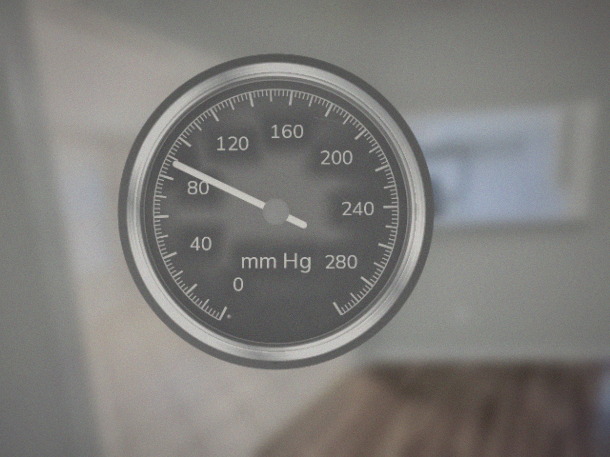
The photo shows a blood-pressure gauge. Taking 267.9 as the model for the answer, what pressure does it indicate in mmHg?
88
